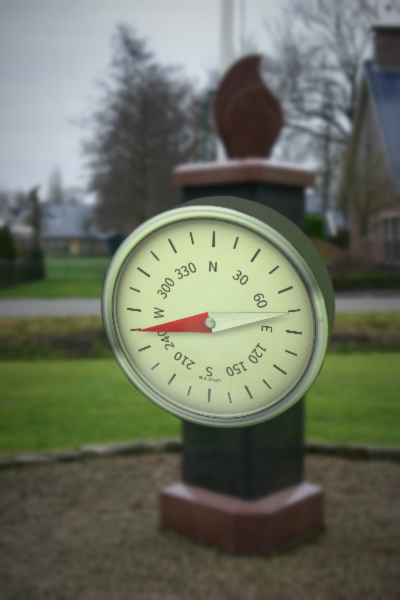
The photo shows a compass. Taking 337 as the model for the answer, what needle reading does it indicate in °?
255
